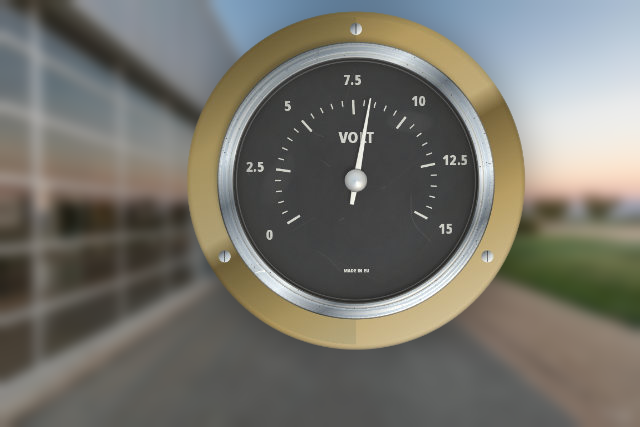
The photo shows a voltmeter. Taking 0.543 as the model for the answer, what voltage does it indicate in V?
8.25
